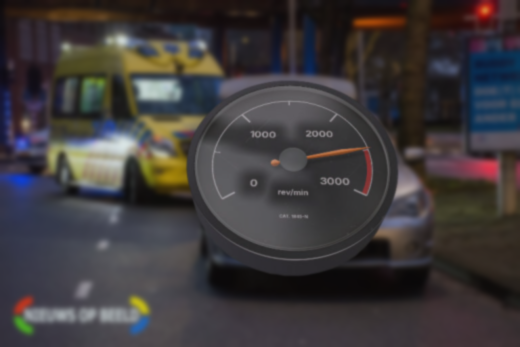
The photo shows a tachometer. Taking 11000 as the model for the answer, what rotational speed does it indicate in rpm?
2500
